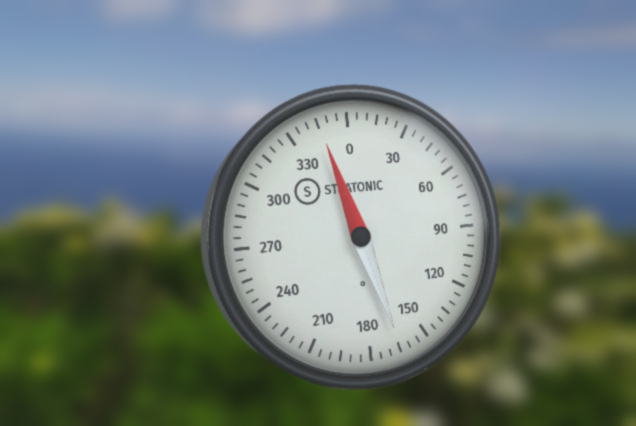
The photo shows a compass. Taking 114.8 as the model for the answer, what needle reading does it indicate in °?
345
